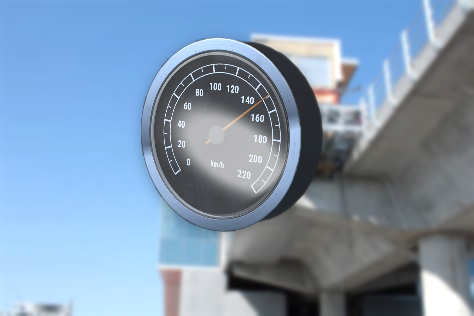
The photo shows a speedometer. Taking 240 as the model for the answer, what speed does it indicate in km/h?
150
